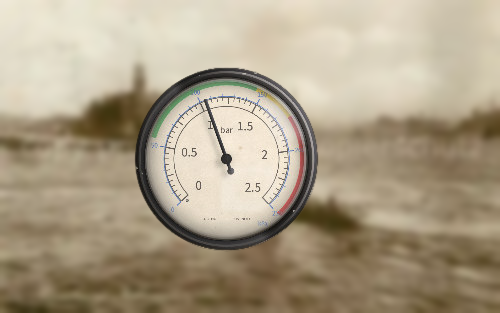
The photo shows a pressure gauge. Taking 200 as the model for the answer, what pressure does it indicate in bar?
1.05
